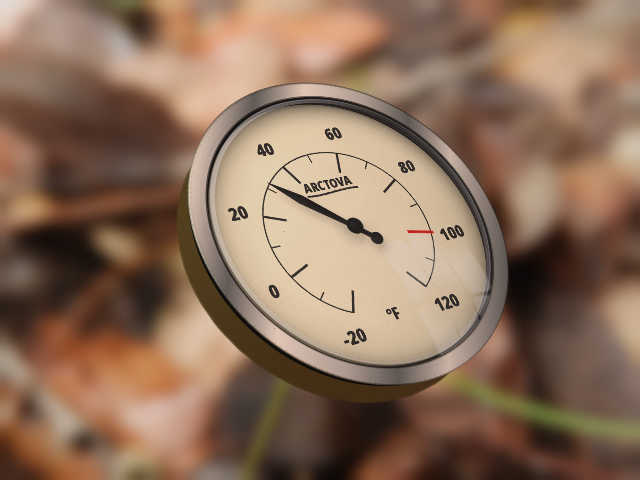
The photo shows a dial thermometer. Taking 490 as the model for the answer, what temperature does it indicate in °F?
30
